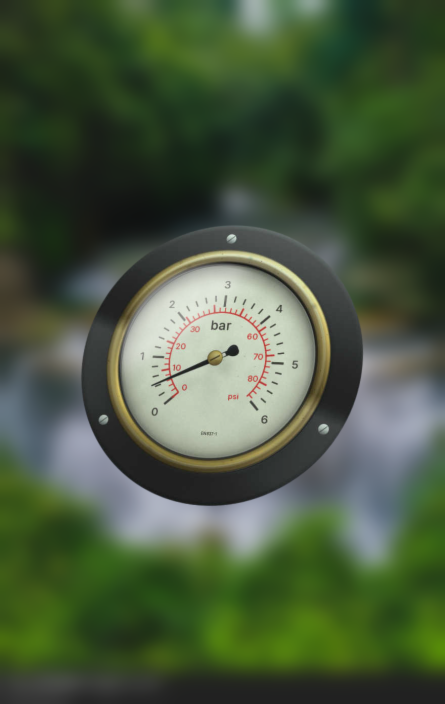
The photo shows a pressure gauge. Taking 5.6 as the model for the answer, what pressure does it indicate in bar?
0.4
